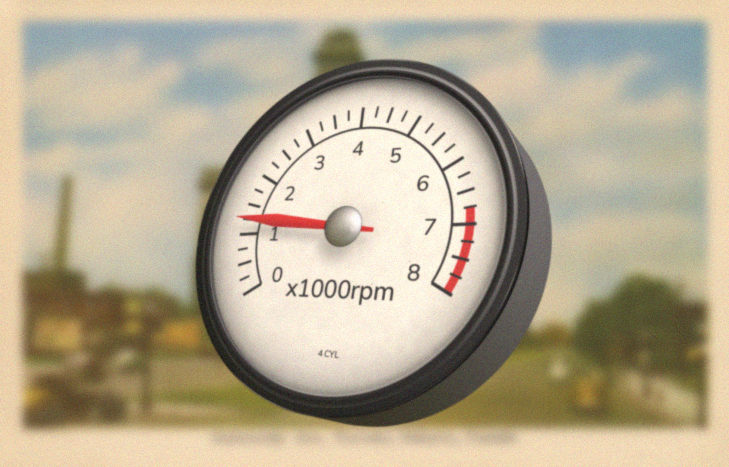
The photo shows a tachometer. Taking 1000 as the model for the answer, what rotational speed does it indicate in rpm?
1250
